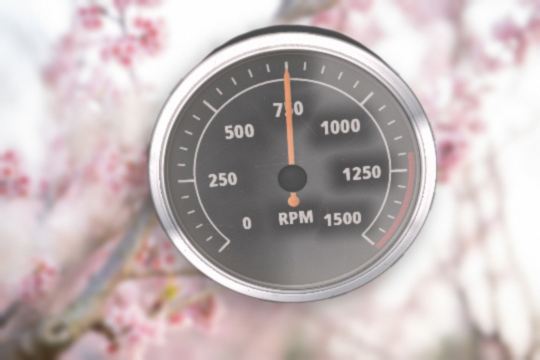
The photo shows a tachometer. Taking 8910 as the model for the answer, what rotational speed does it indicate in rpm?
750
